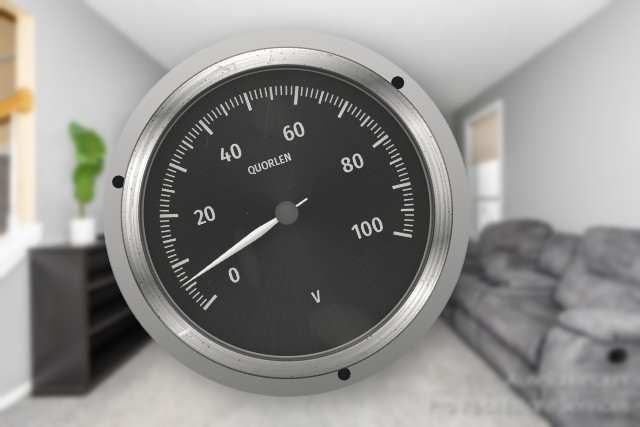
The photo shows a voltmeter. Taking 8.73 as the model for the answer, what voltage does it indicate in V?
6
